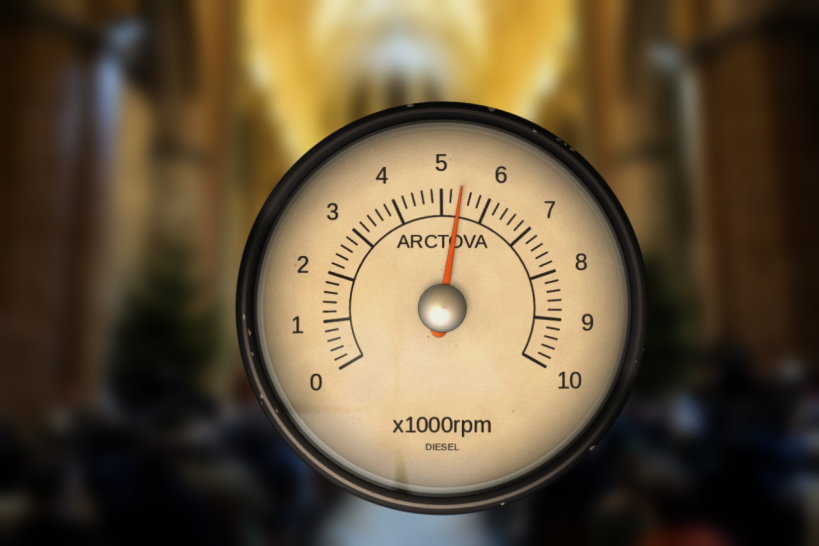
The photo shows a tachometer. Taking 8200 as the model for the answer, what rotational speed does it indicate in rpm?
5400
